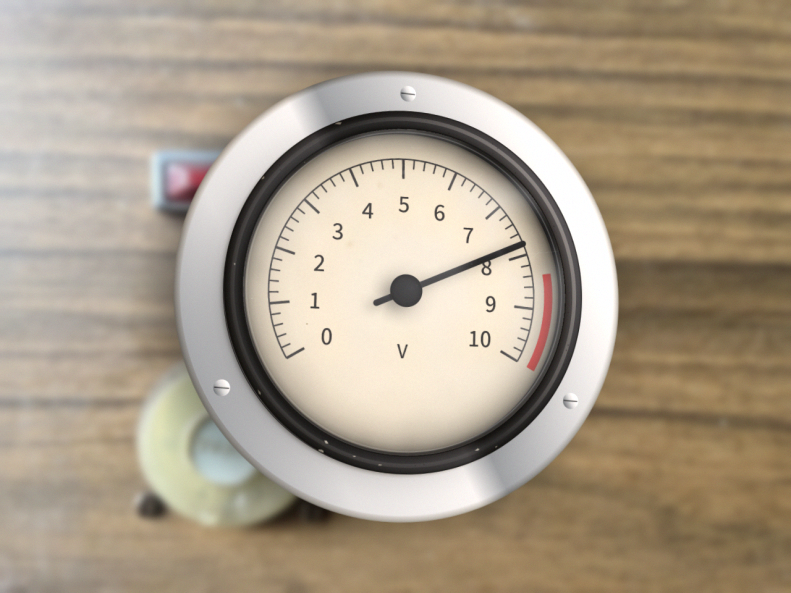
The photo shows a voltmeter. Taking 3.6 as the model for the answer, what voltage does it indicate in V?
7.8
